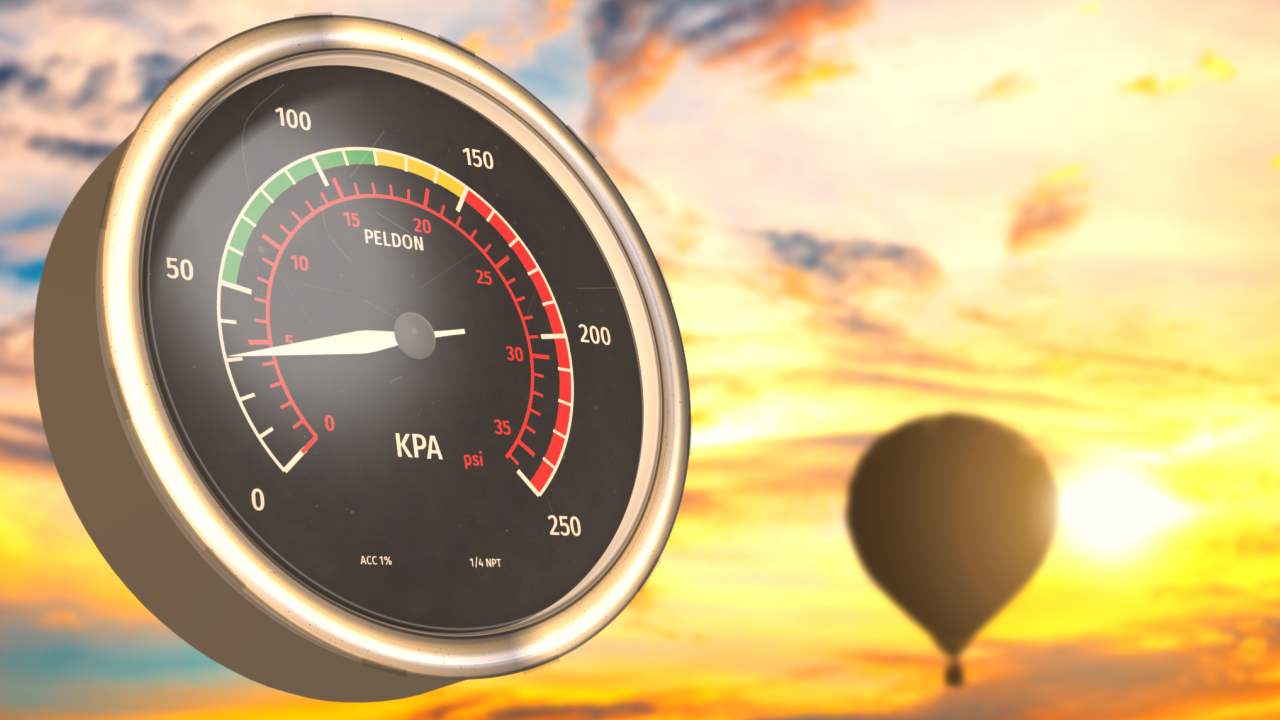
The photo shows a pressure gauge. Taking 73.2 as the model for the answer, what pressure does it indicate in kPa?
30
